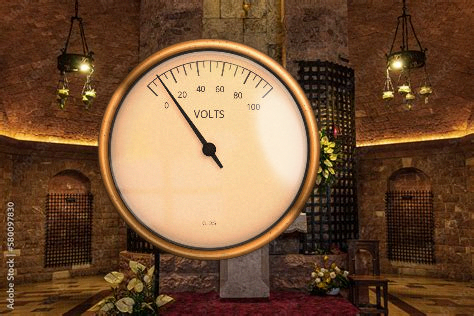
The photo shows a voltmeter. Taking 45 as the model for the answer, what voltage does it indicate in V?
10
